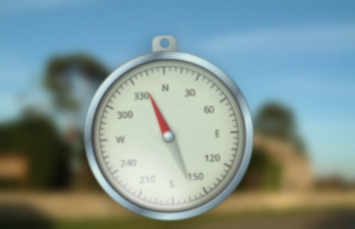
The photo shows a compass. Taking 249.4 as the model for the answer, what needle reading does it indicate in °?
340
